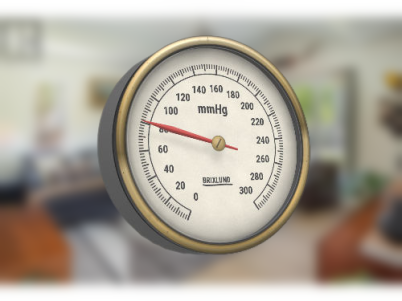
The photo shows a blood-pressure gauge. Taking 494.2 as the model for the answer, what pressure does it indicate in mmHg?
80
